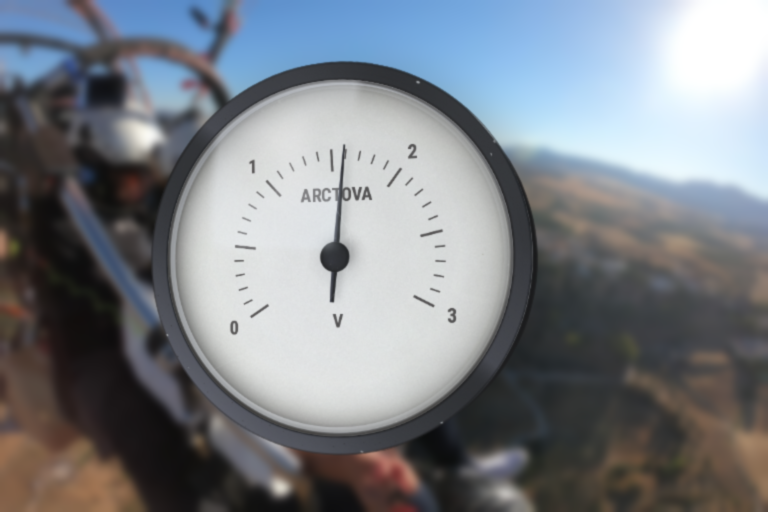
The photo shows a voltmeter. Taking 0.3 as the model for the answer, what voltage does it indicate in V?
1.6
